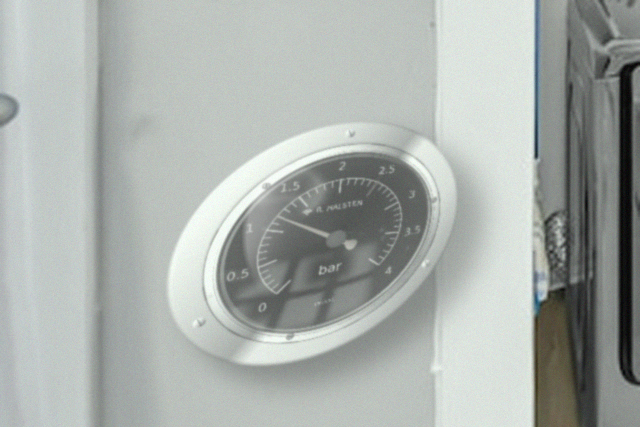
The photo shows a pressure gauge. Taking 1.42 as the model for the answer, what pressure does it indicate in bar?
1.2
